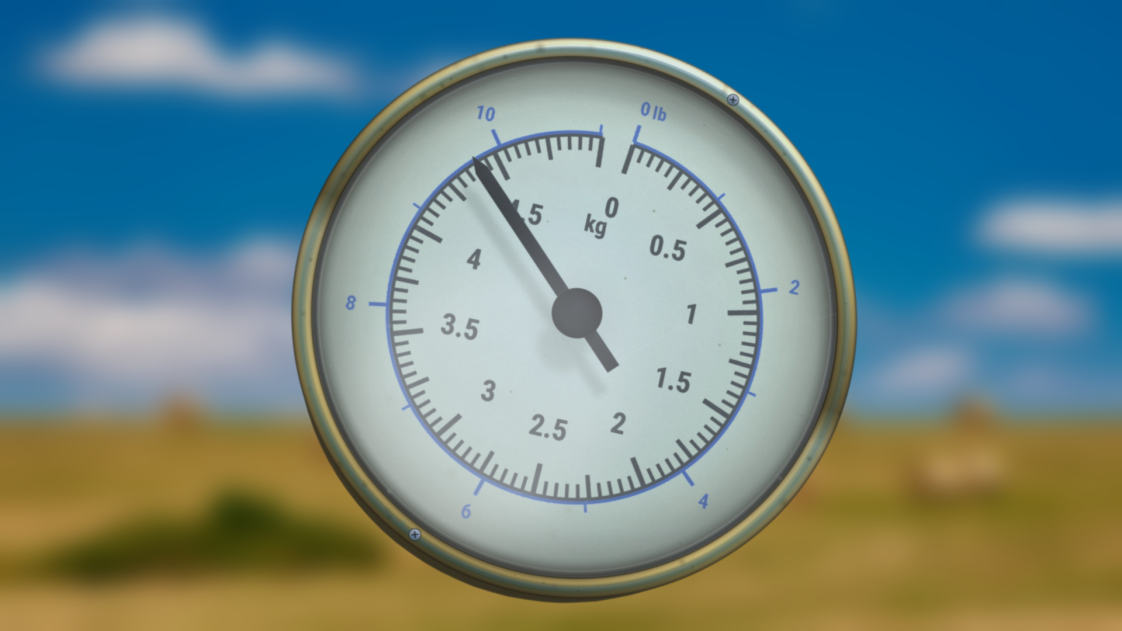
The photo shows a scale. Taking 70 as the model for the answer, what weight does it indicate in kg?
4.4
